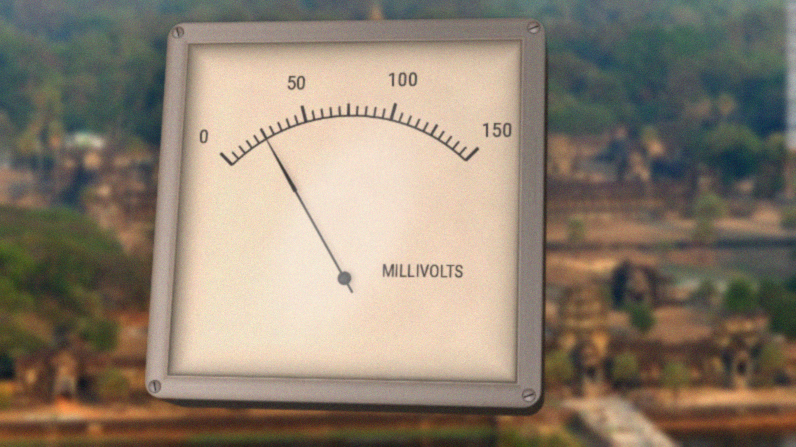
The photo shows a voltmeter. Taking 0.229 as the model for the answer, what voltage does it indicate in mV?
25
